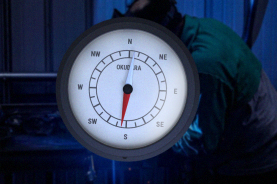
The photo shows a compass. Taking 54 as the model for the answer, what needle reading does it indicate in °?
187.5
